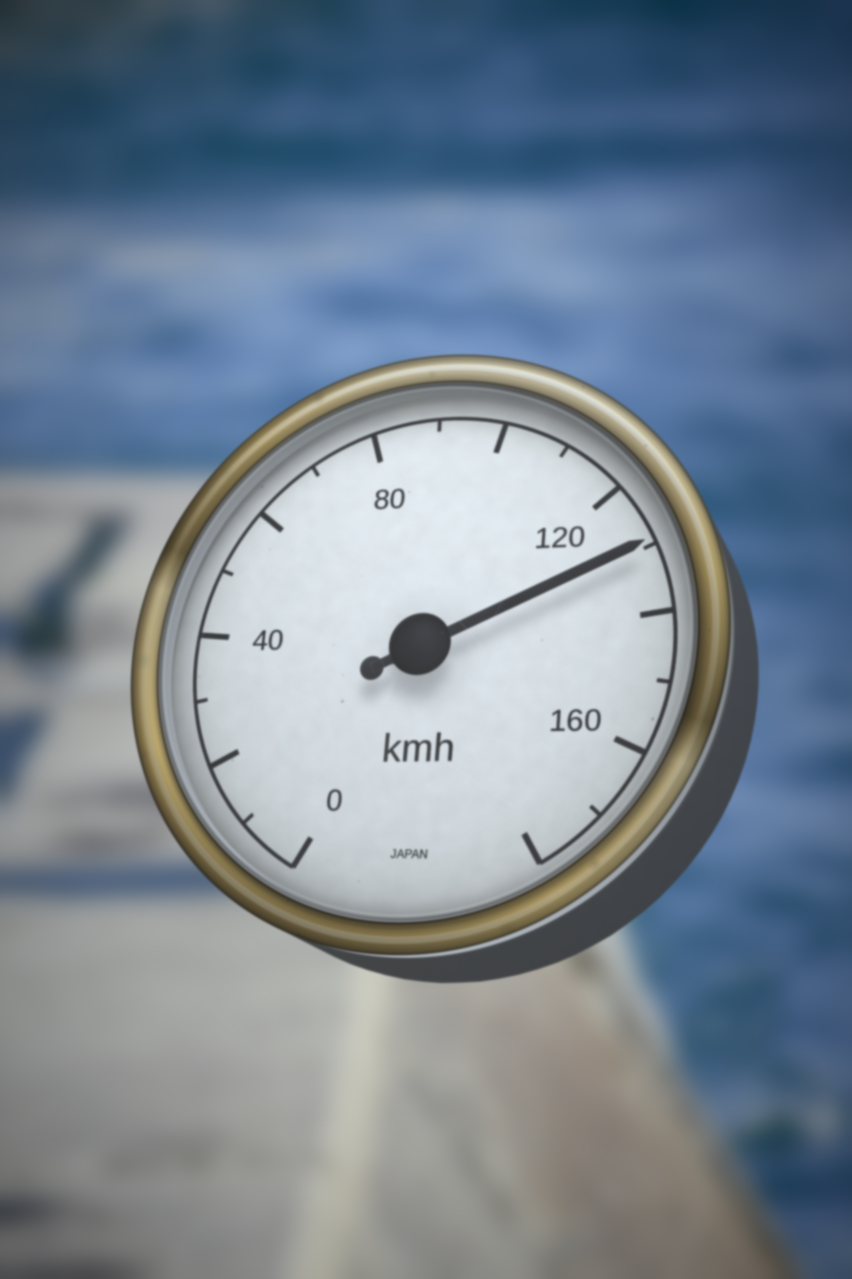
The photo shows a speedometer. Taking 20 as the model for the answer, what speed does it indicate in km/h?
130
